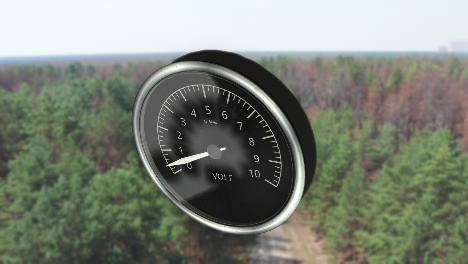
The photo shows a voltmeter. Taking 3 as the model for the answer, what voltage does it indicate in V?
0.4
